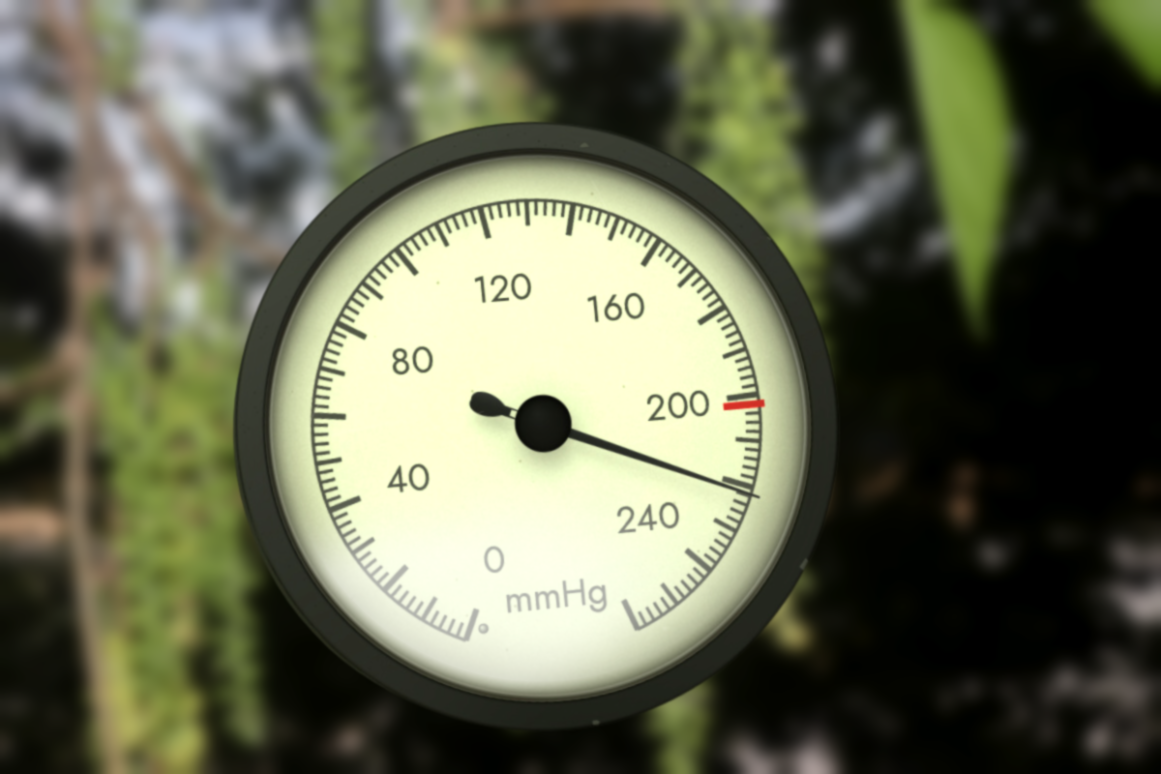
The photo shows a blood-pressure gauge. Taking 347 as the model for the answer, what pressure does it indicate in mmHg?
222
